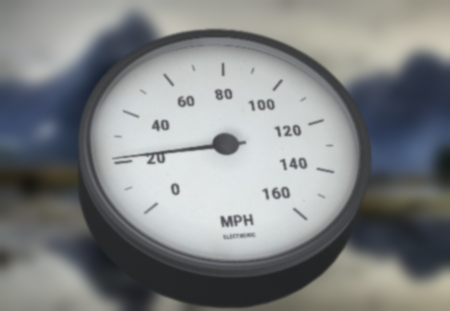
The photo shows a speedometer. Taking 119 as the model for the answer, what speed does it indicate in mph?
20
